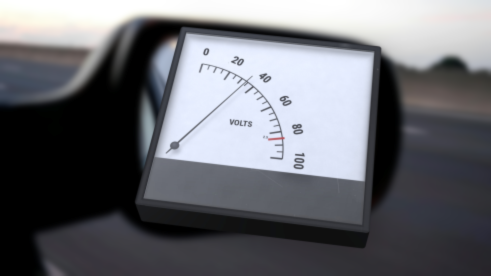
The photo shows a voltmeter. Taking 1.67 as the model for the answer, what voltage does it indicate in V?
35
